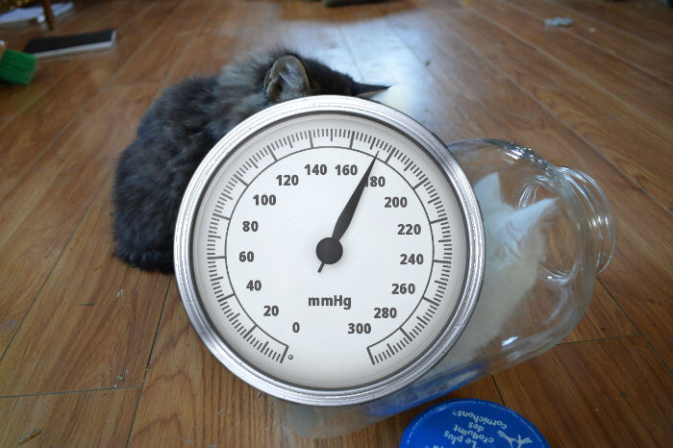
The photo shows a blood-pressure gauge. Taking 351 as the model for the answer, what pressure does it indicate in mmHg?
174
